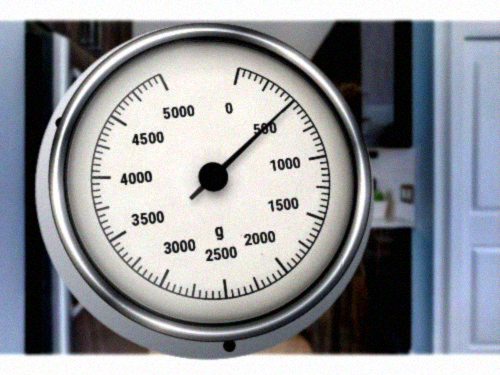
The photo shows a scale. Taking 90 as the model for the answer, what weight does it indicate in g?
500
